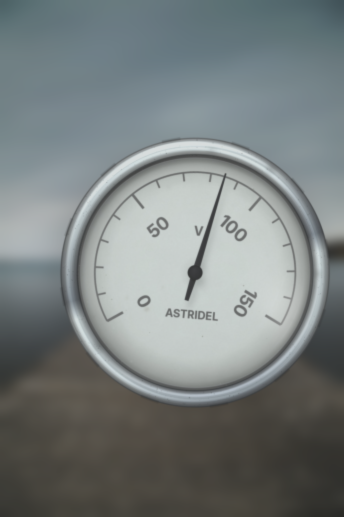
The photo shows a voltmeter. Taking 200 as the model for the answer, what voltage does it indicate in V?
85
